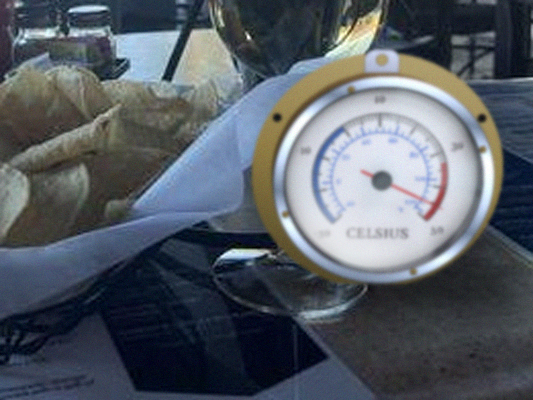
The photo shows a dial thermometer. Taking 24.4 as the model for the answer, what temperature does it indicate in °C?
45
